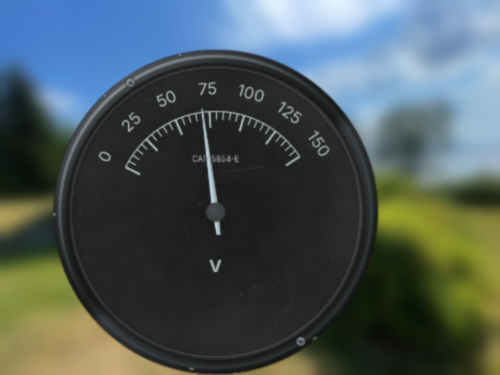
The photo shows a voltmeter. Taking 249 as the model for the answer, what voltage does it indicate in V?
70
